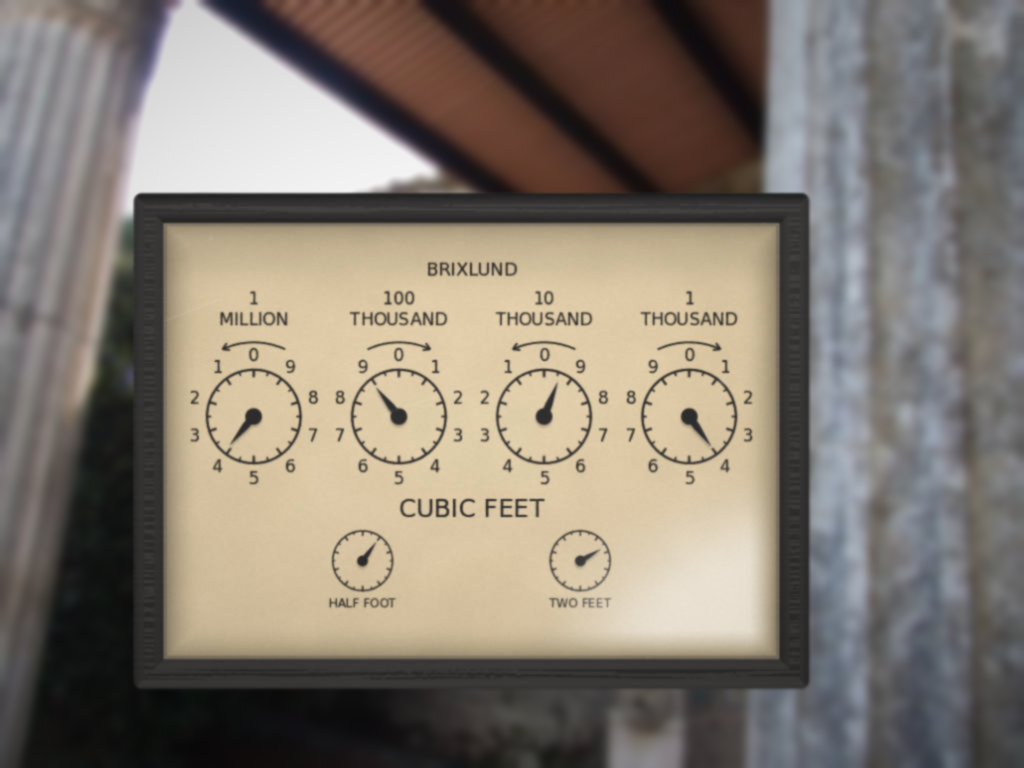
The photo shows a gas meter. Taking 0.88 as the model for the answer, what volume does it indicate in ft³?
389400
